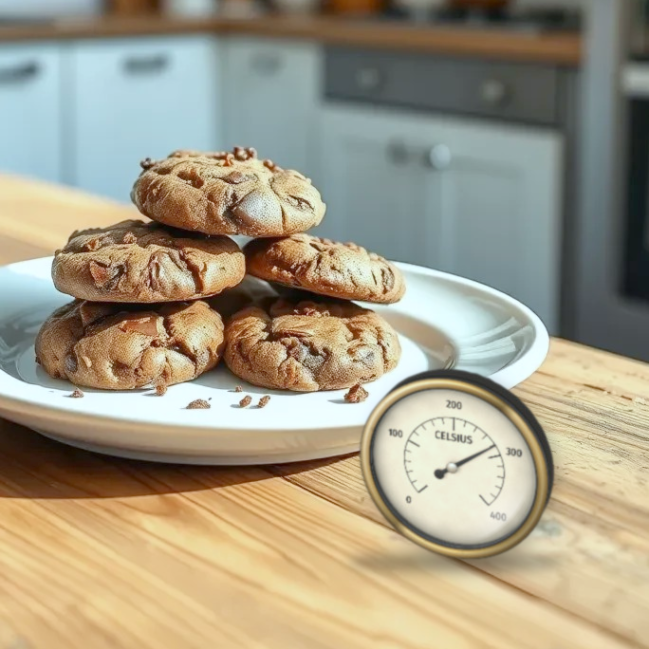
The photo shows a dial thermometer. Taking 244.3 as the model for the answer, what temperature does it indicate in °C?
280
